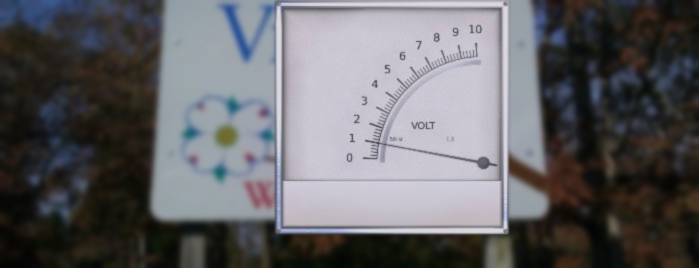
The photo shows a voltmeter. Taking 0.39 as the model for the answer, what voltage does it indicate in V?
1
